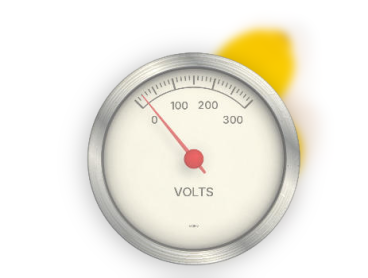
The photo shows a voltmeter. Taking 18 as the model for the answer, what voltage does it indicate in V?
20
